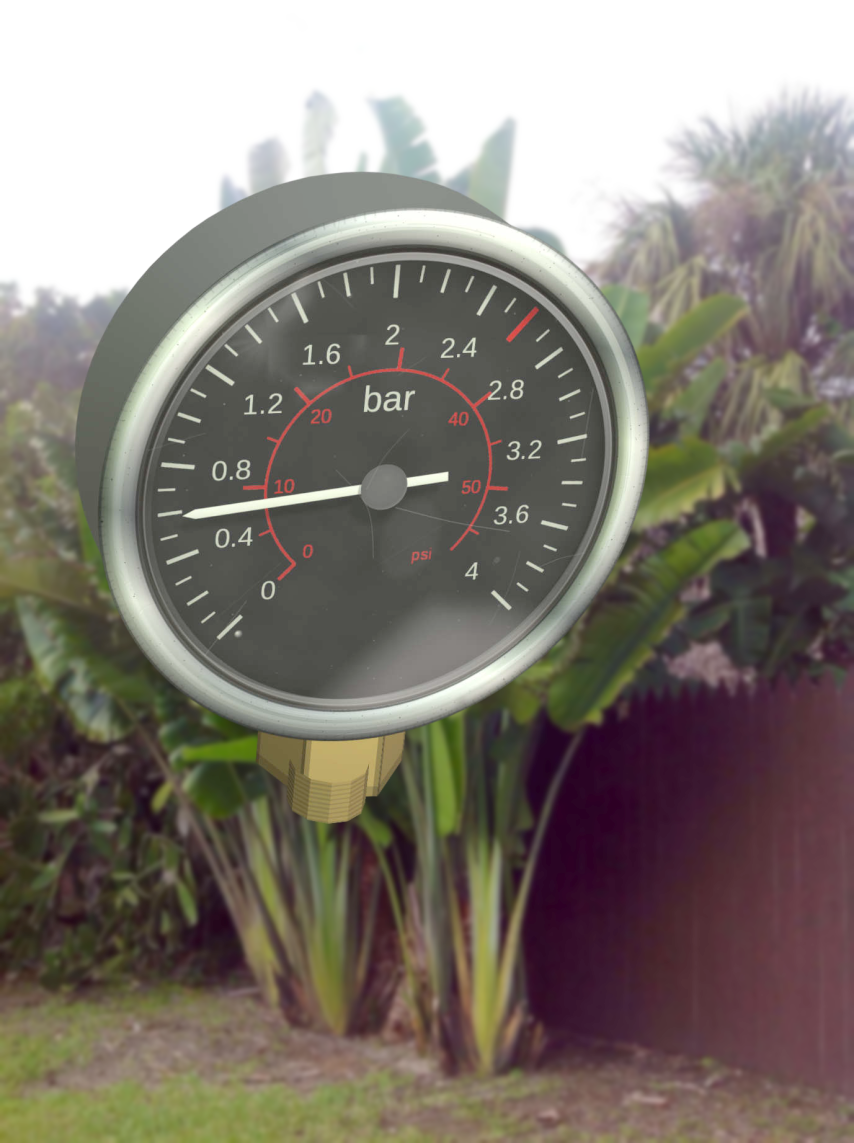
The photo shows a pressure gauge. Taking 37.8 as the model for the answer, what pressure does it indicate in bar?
0.6
